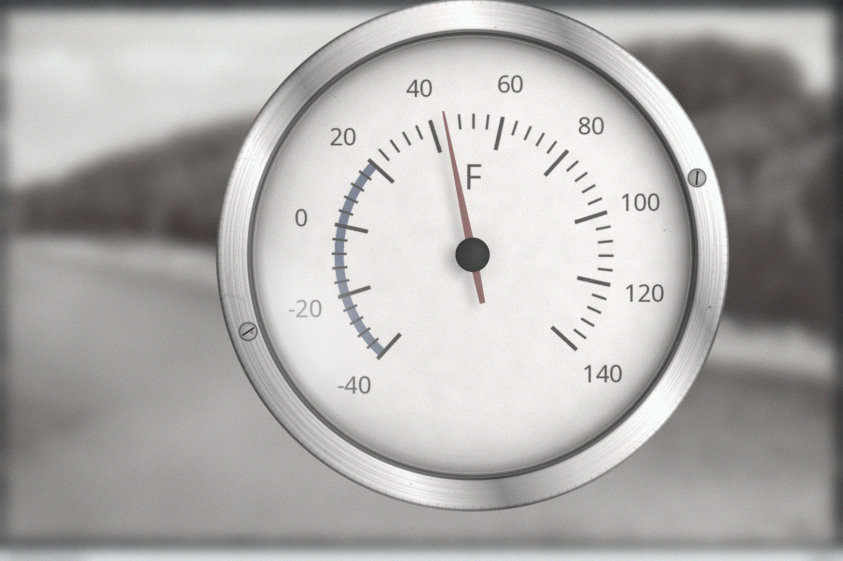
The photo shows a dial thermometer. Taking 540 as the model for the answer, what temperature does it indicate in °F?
44
